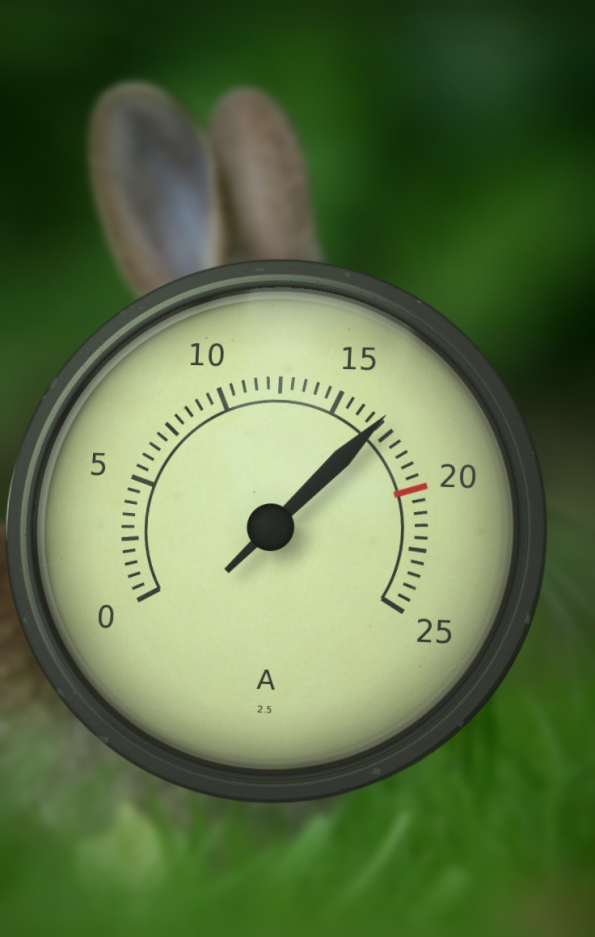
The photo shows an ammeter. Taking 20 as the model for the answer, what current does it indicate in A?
17
